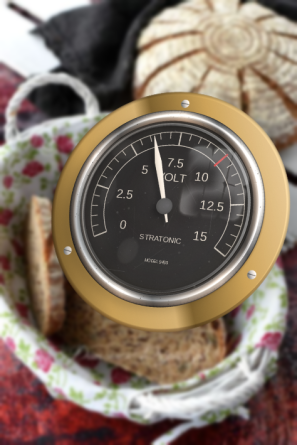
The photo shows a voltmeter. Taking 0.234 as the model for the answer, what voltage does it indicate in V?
6.25
